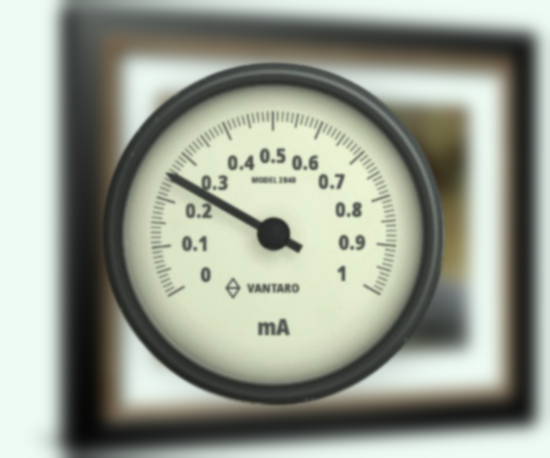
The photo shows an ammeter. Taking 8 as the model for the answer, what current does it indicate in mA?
0.25
